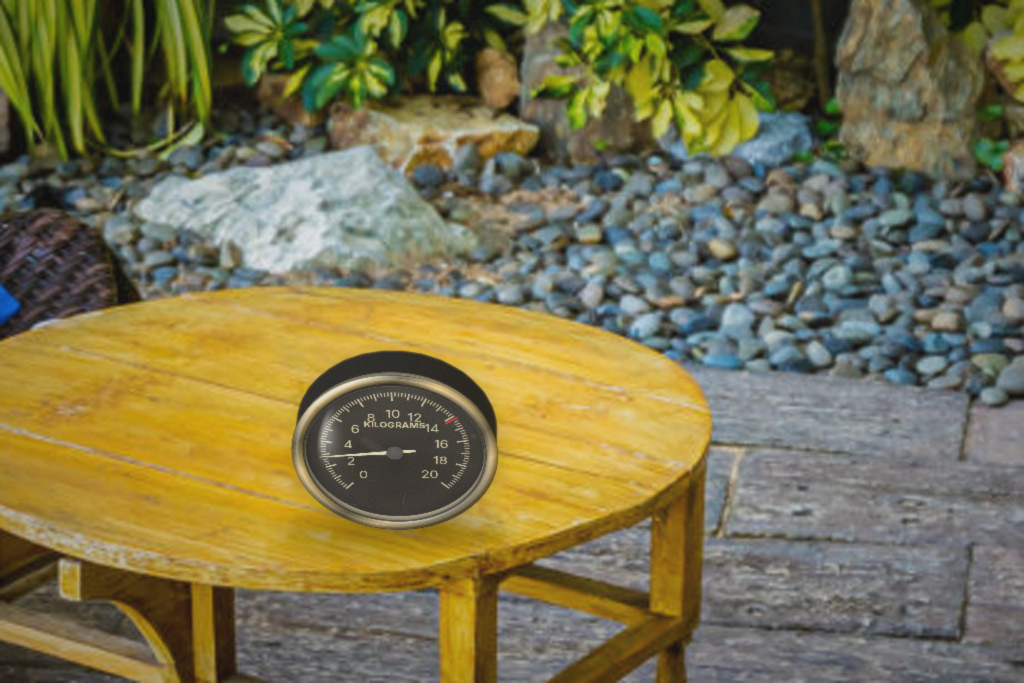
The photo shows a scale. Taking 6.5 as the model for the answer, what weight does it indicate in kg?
3
